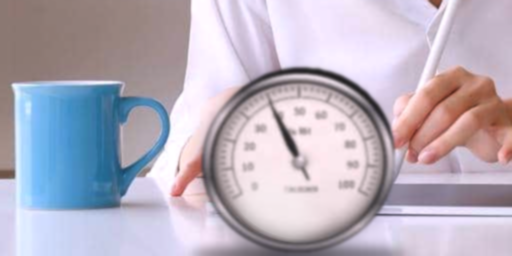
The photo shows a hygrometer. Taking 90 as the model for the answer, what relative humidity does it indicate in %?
40
